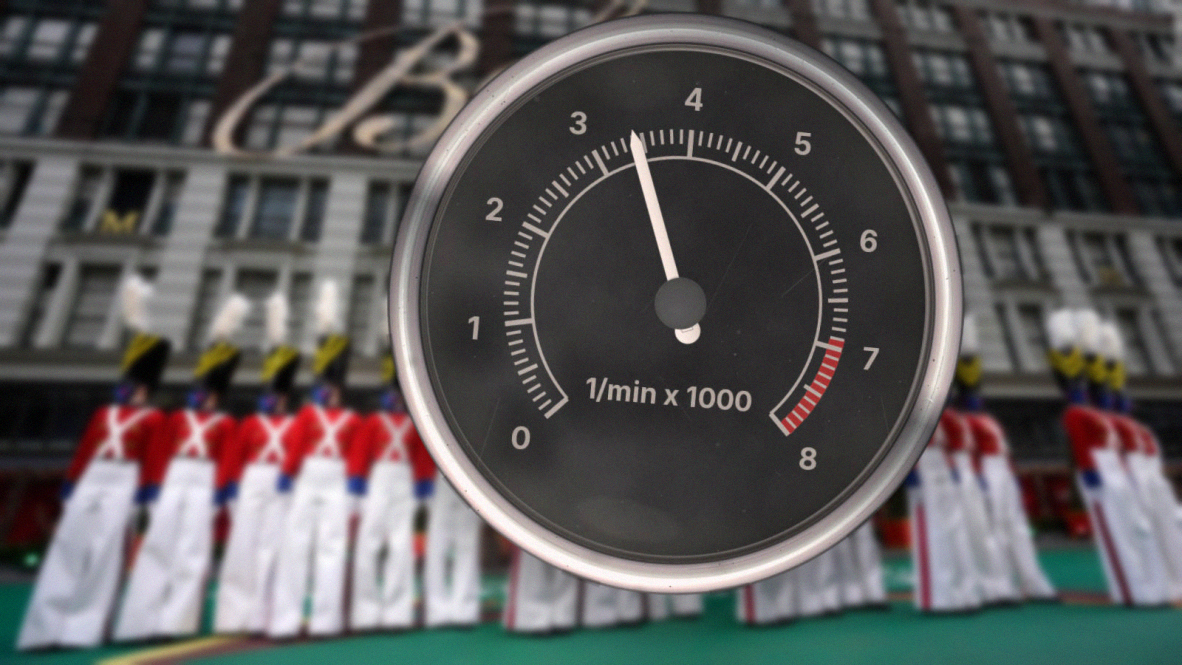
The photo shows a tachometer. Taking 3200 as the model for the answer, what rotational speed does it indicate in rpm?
3400
